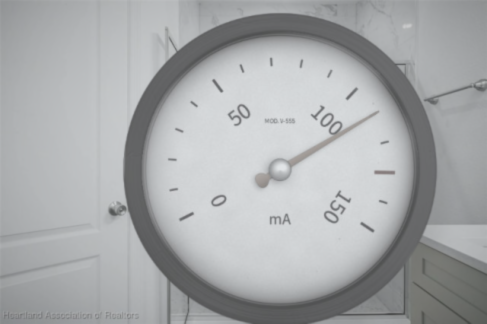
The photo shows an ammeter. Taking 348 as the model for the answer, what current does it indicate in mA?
110
